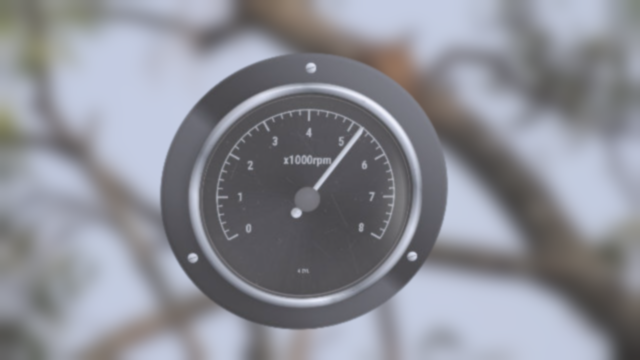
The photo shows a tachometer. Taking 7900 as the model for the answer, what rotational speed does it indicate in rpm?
5200
